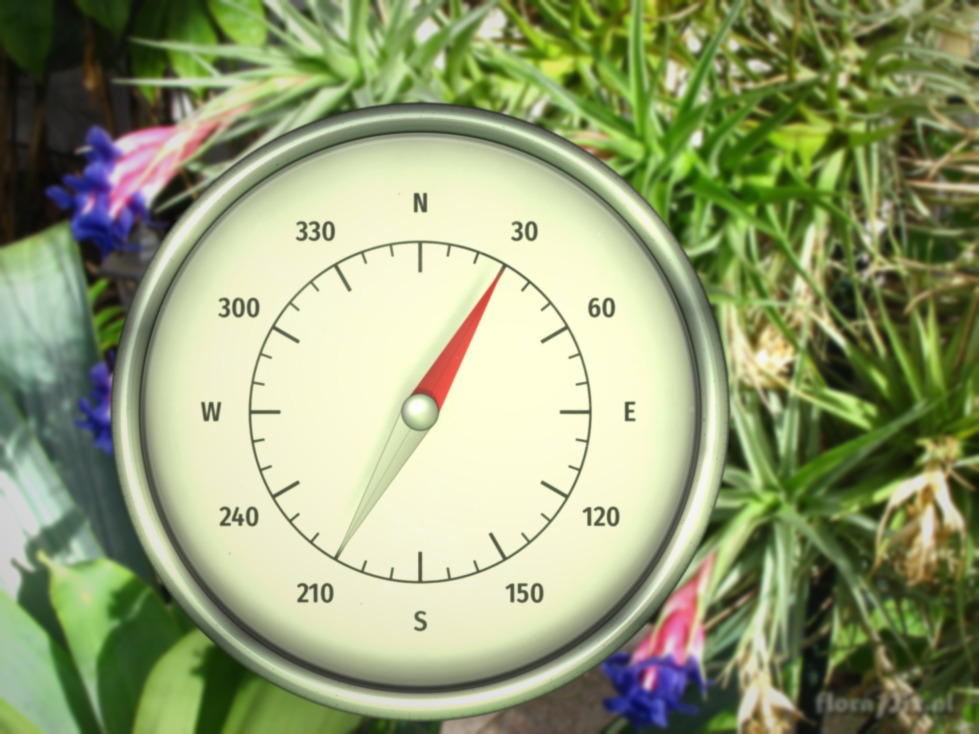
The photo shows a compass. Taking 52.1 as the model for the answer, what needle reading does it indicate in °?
30
